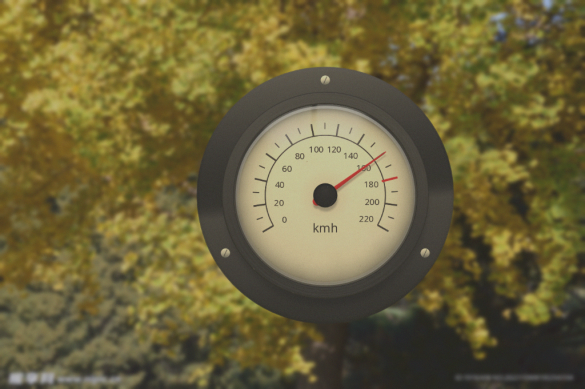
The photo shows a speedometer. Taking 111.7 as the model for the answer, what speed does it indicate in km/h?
160
